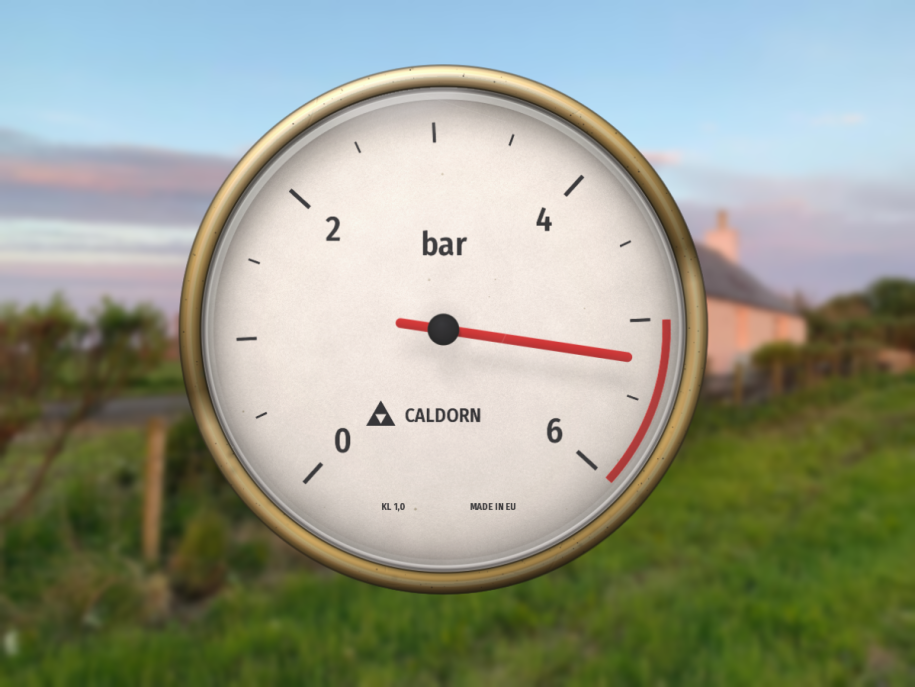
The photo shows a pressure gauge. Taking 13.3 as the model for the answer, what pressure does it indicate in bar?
5.25
